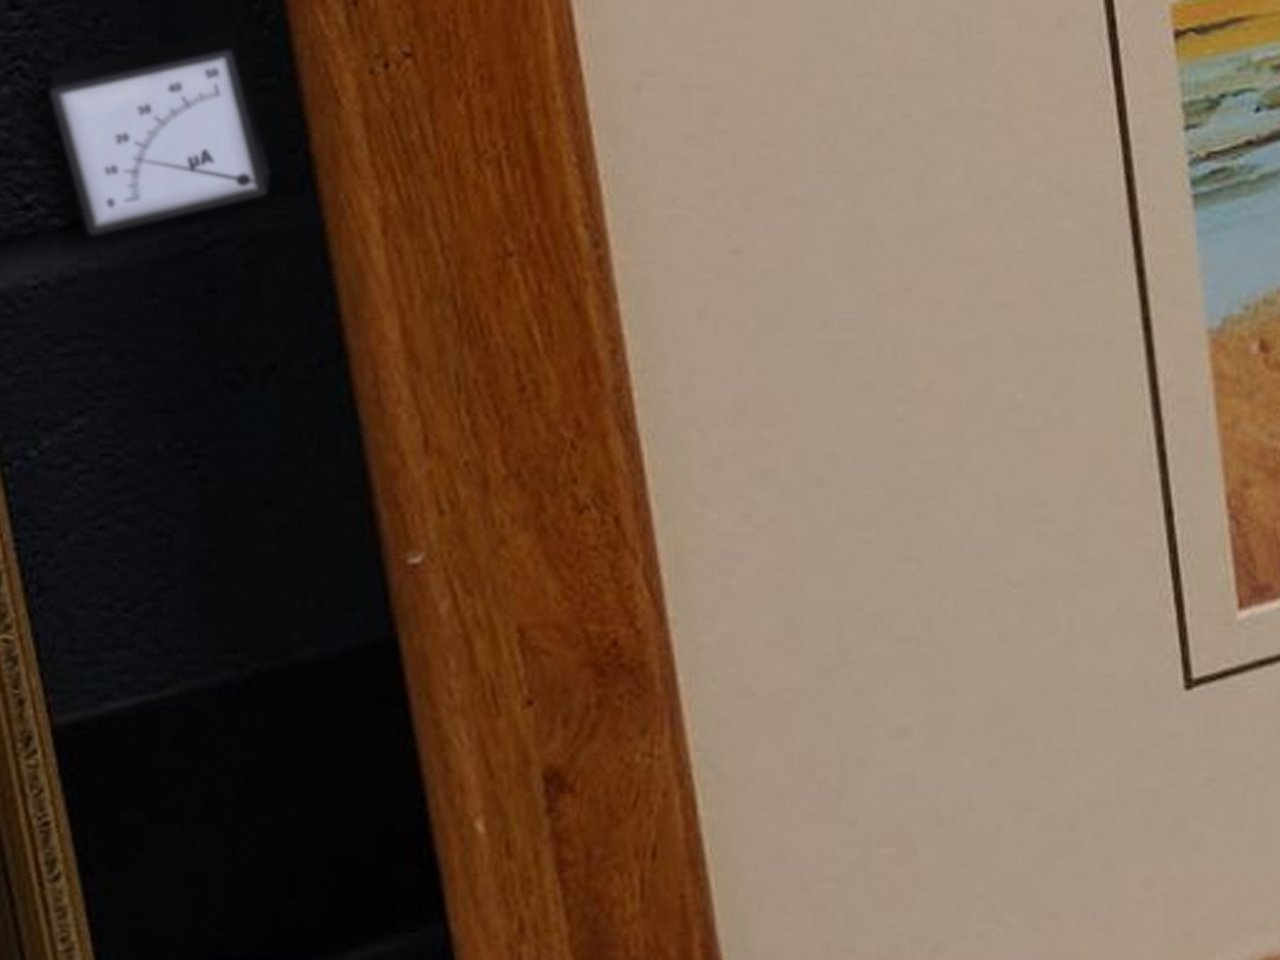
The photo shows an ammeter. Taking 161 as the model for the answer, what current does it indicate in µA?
15
